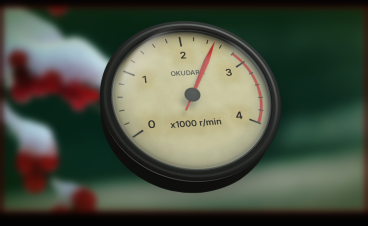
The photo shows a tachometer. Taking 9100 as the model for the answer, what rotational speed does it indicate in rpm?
2500
